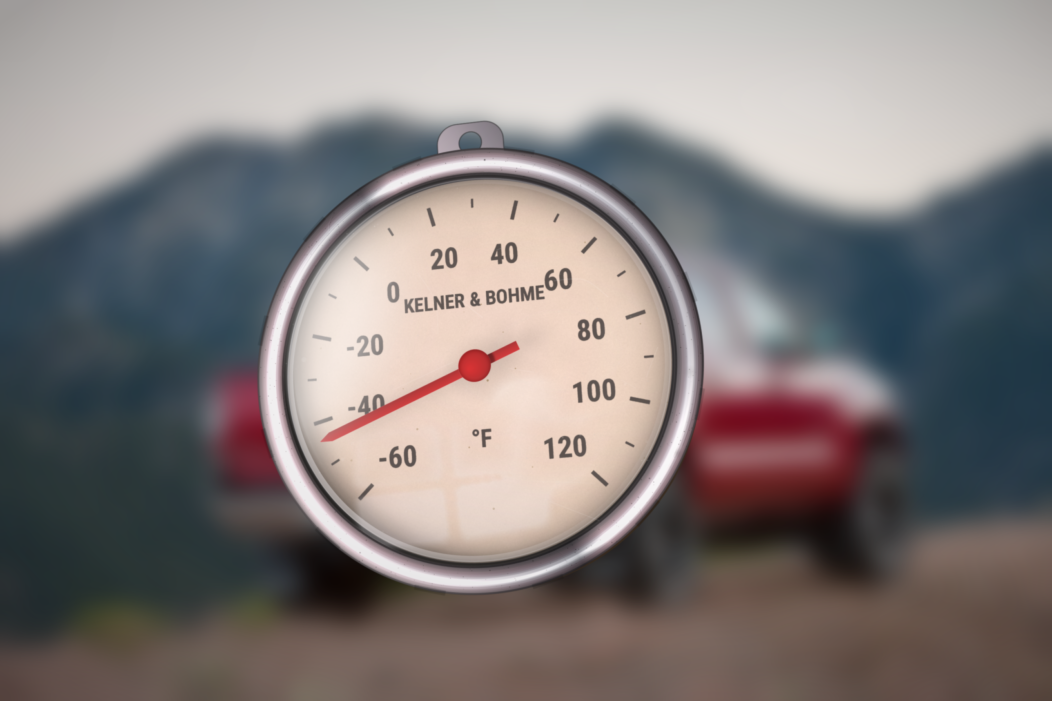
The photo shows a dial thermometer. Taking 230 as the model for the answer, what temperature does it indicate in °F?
-45
